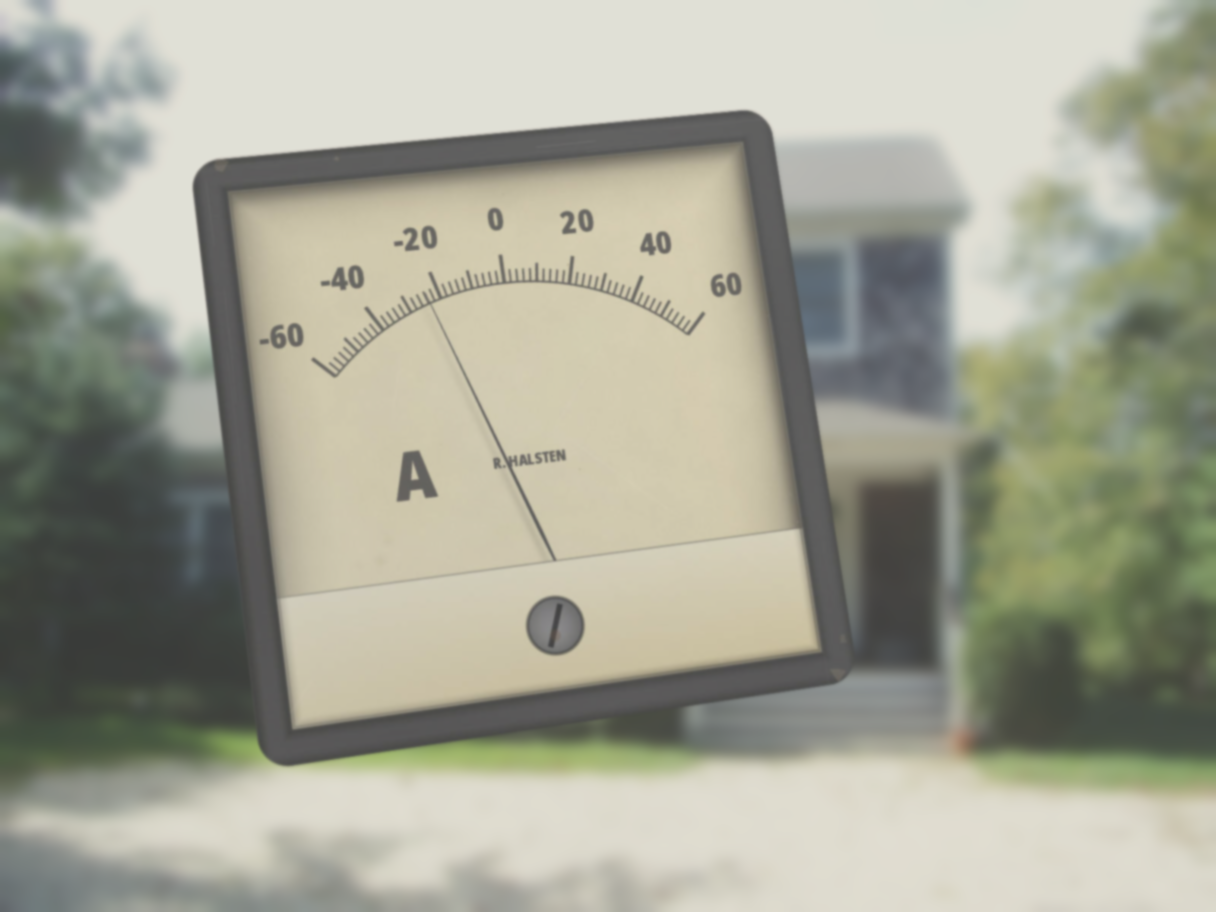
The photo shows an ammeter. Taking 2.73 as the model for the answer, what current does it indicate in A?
-24
